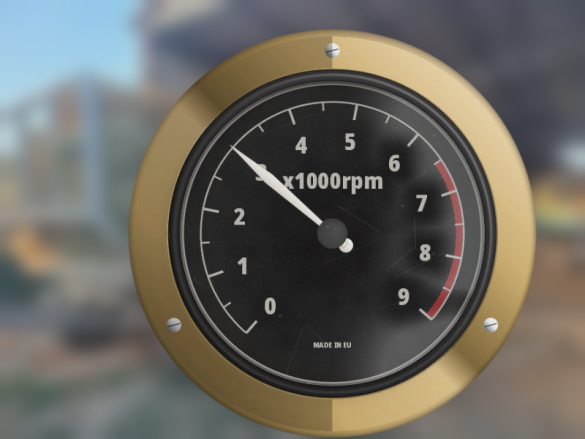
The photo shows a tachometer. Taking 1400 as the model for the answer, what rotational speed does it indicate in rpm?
3000
